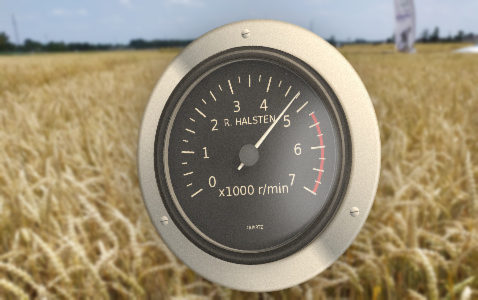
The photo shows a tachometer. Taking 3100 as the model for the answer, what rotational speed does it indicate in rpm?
4750
